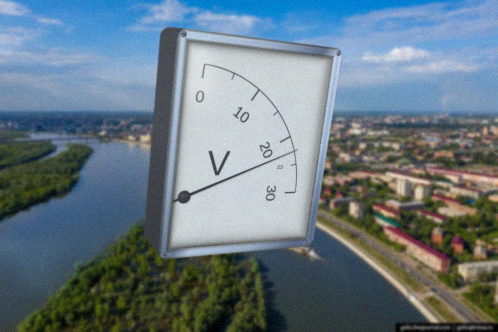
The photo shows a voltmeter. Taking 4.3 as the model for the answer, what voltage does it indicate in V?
22.5
